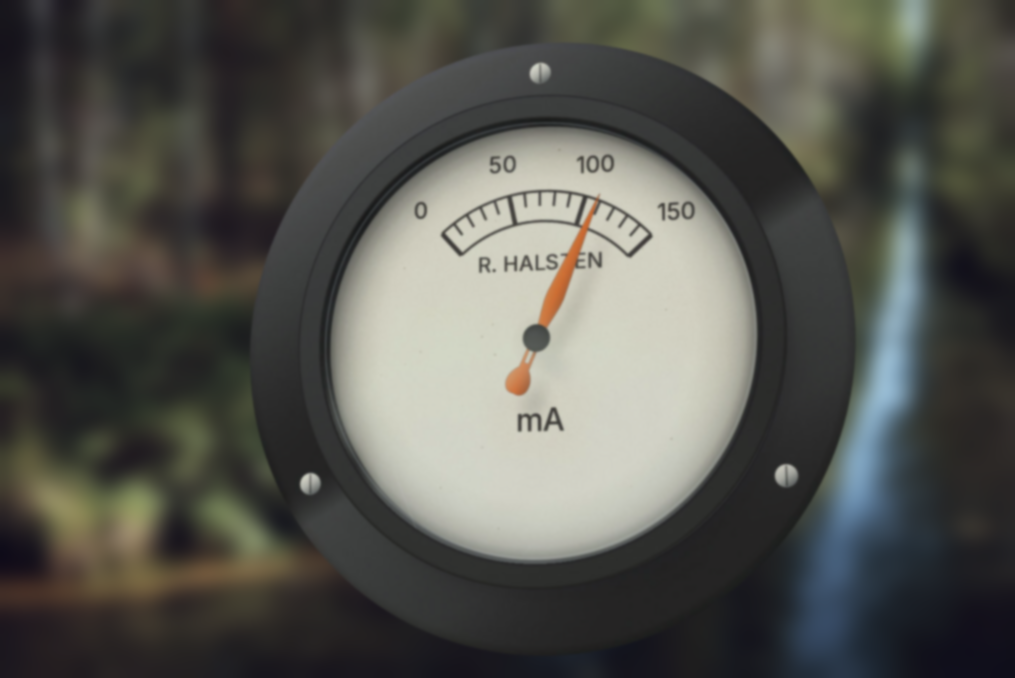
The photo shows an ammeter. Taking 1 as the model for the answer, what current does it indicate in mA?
110
